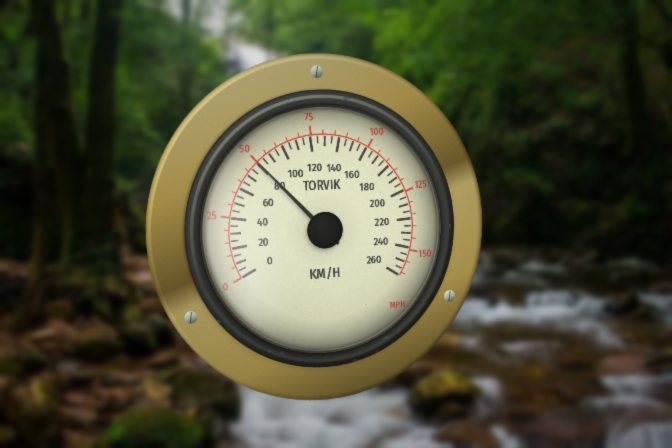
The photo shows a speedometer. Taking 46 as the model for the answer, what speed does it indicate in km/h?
80
